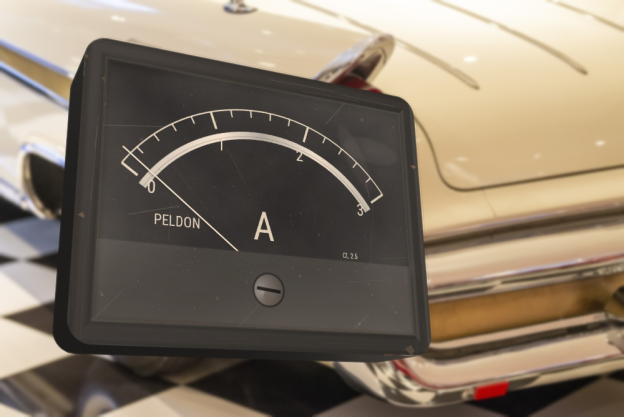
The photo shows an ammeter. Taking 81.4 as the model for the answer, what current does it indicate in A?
0.1
